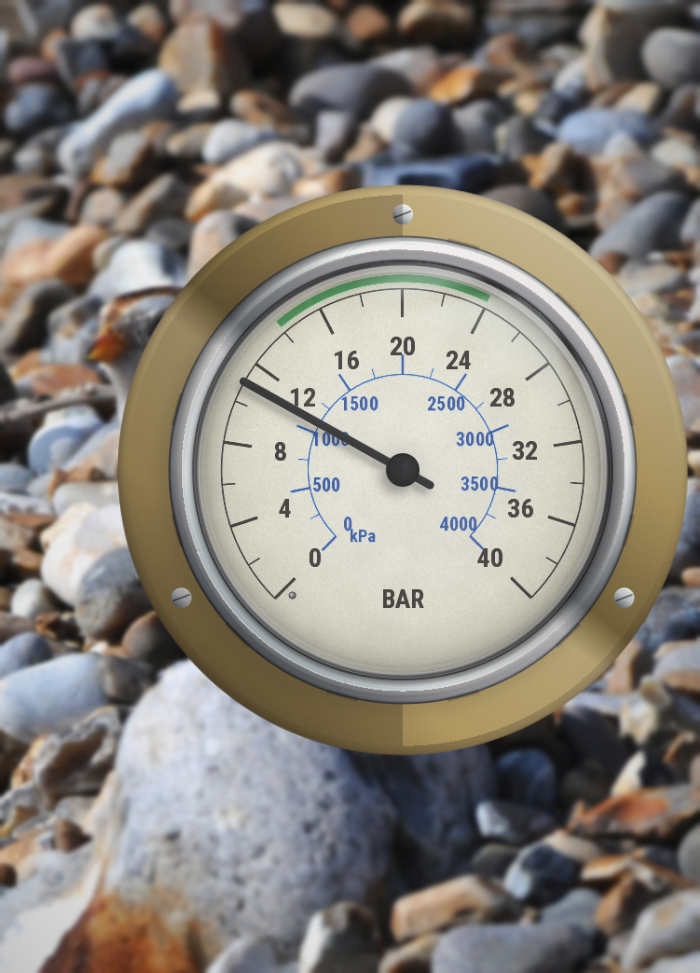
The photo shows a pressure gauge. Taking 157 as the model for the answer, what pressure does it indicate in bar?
11
